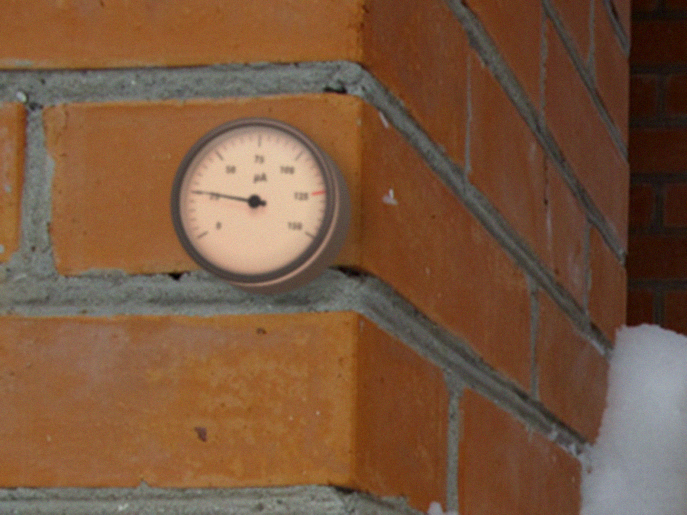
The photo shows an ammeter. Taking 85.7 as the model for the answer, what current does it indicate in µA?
25
